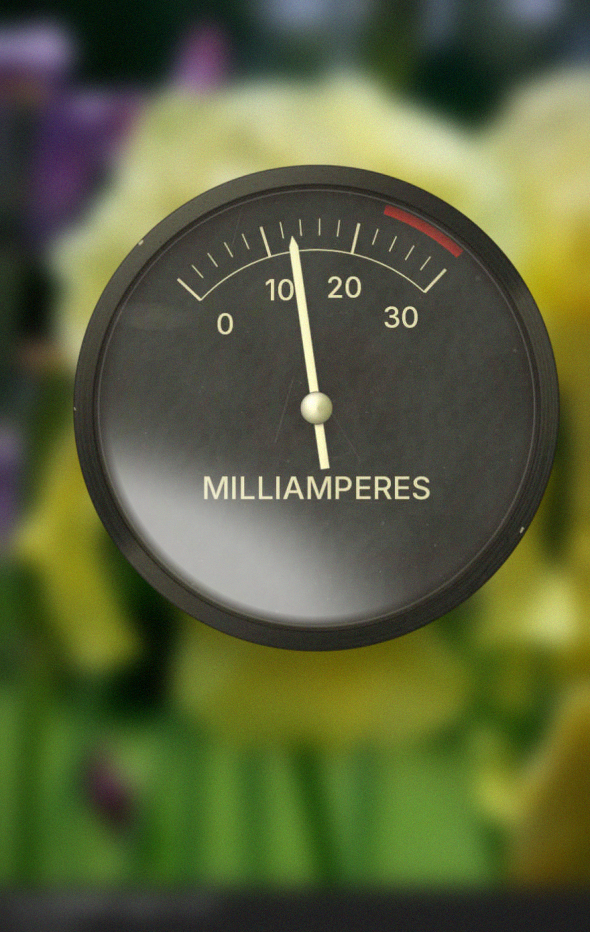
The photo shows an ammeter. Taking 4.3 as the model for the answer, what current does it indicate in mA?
13
